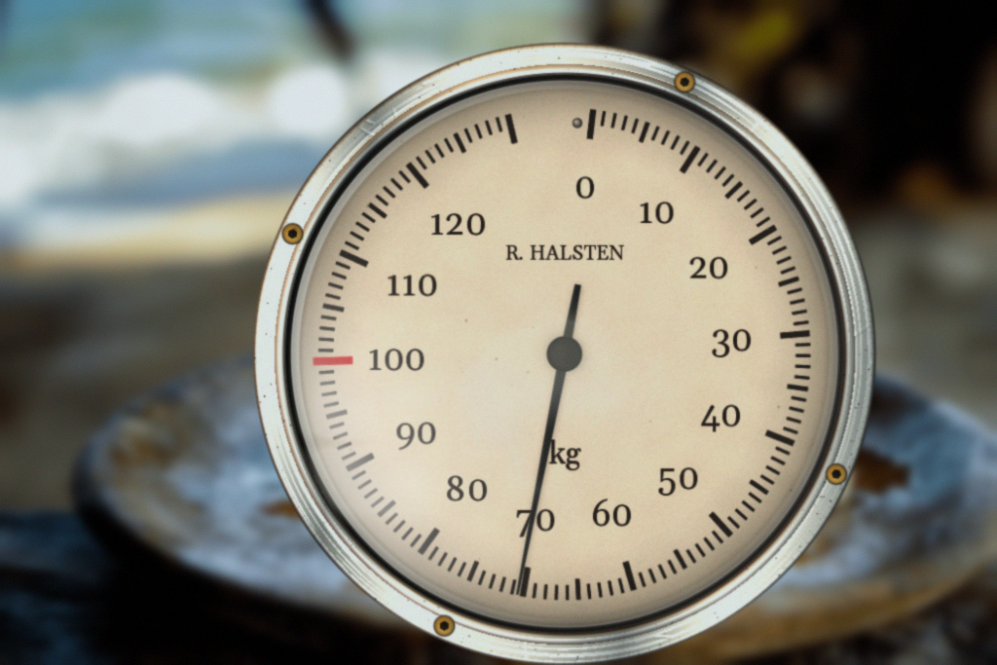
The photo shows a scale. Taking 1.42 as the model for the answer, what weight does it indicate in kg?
70.5
